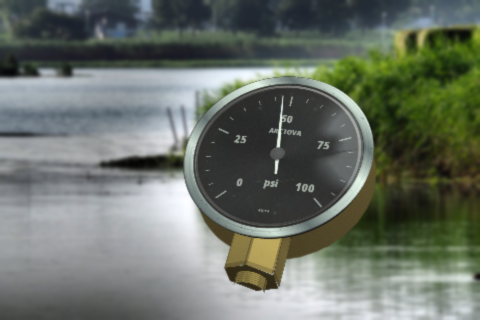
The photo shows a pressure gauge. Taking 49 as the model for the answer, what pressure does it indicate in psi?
47.5
